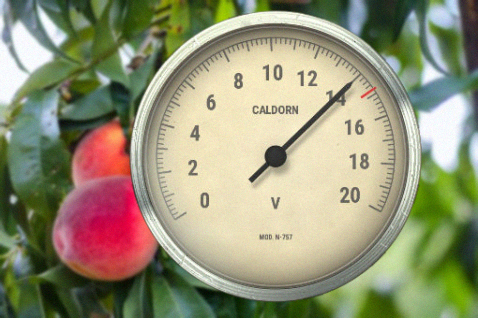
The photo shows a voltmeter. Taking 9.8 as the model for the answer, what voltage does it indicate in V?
14
